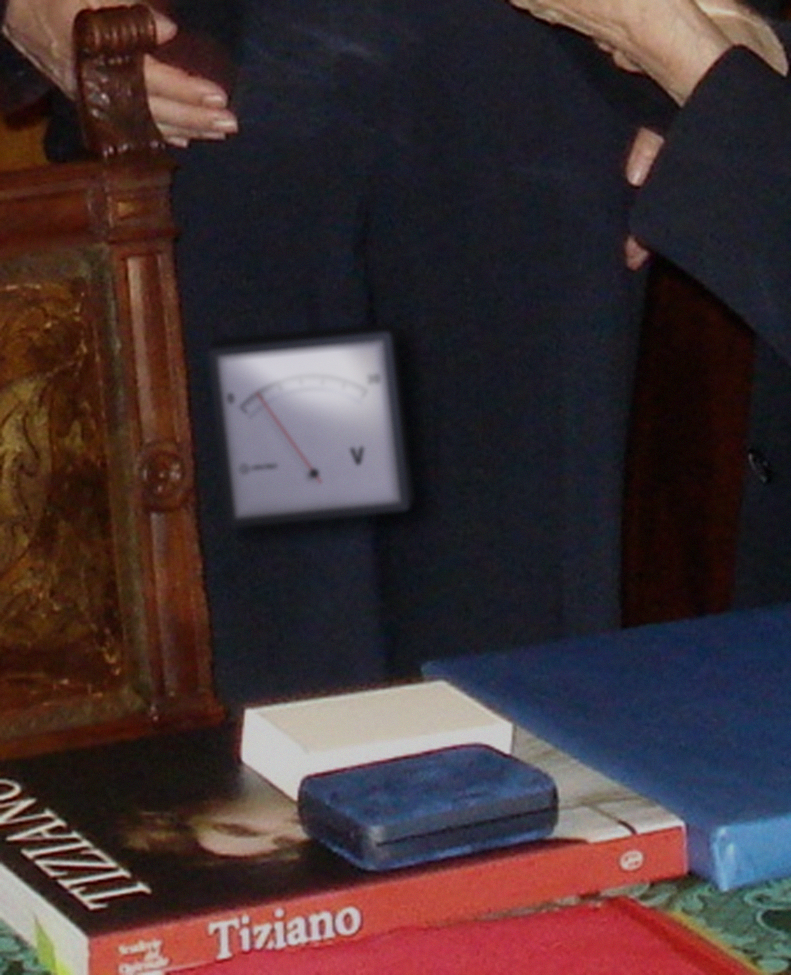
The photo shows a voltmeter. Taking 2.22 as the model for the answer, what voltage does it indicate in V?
5
